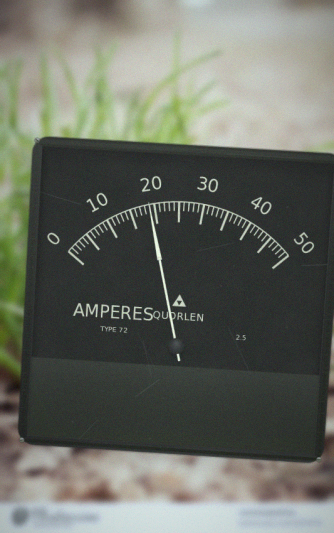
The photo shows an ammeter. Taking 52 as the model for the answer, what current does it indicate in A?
19
